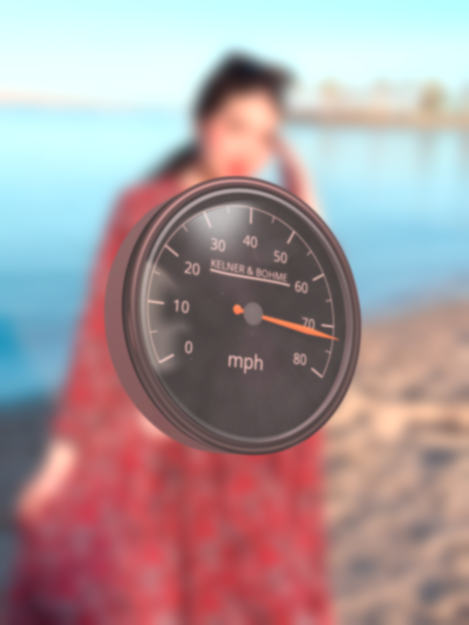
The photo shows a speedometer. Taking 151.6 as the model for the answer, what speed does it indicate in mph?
72.5
